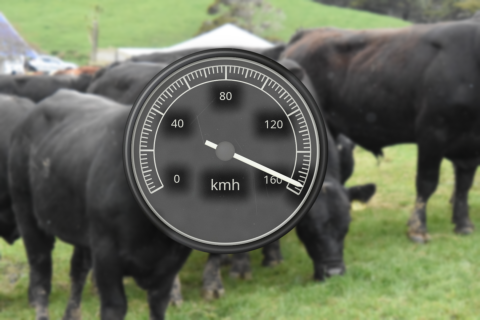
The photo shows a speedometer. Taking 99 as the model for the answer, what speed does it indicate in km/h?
156
